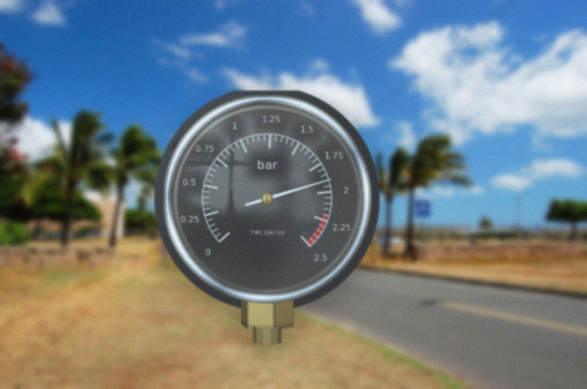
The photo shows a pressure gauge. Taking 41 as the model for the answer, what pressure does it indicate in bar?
1.9
